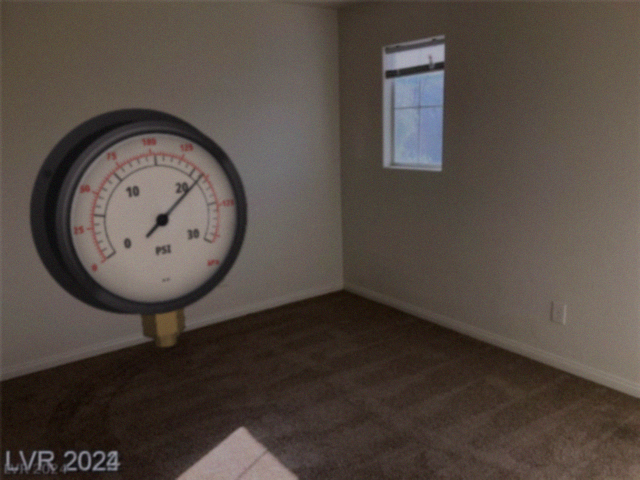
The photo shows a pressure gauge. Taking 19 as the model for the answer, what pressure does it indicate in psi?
21
